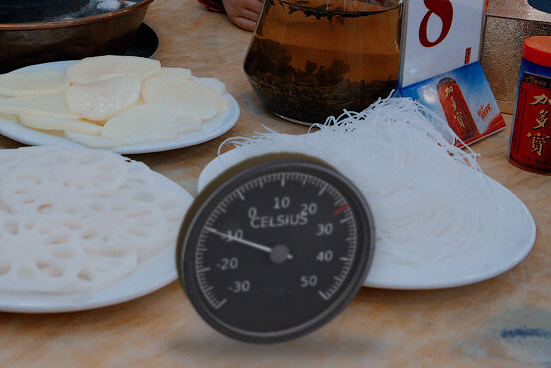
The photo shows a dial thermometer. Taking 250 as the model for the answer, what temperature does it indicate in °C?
-10
